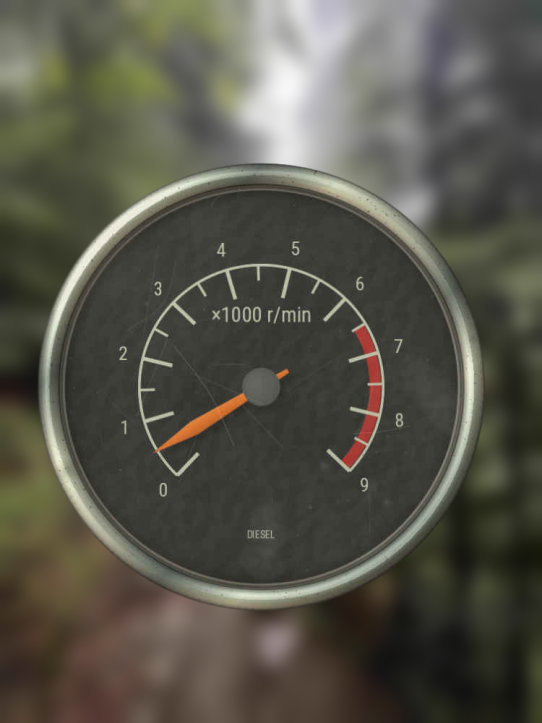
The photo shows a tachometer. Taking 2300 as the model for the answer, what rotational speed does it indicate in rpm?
500
